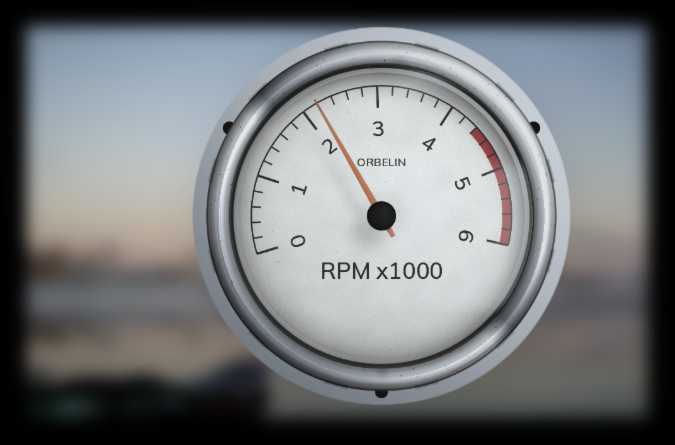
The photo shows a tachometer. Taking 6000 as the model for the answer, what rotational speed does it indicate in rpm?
2200
